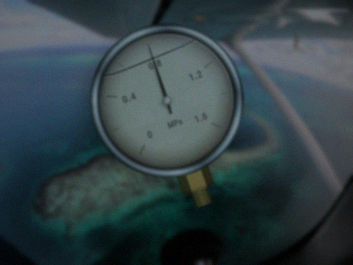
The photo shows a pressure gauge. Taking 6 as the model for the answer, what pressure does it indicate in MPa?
0.8
